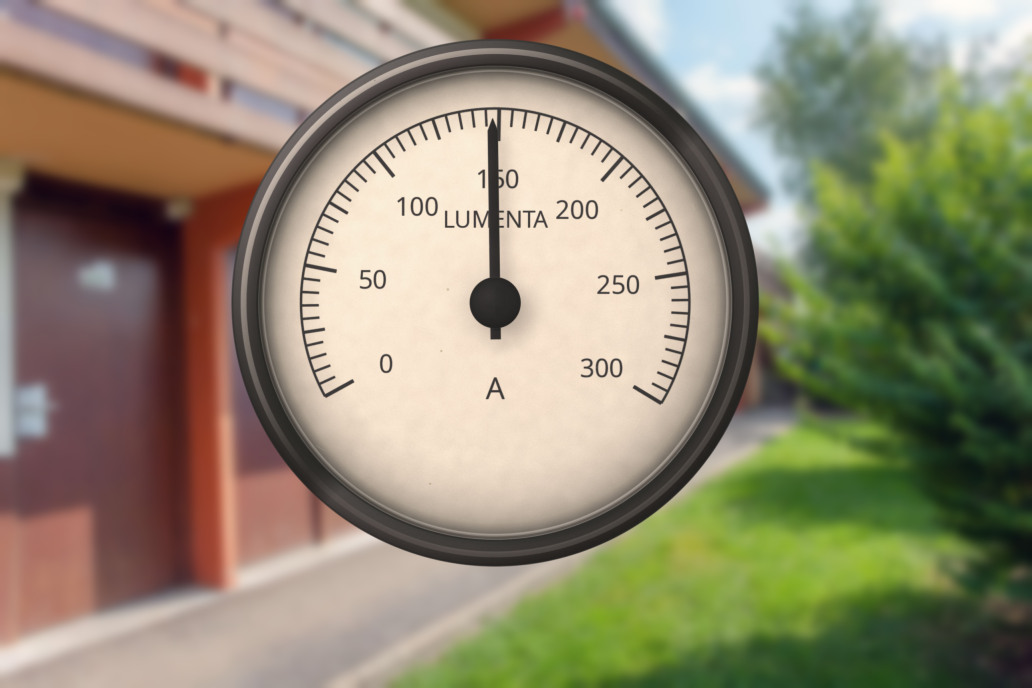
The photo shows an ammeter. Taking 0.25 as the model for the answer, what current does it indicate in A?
147.5
